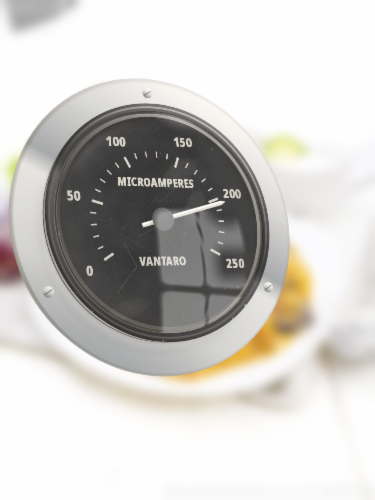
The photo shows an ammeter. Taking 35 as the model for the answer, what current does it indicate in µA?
205
